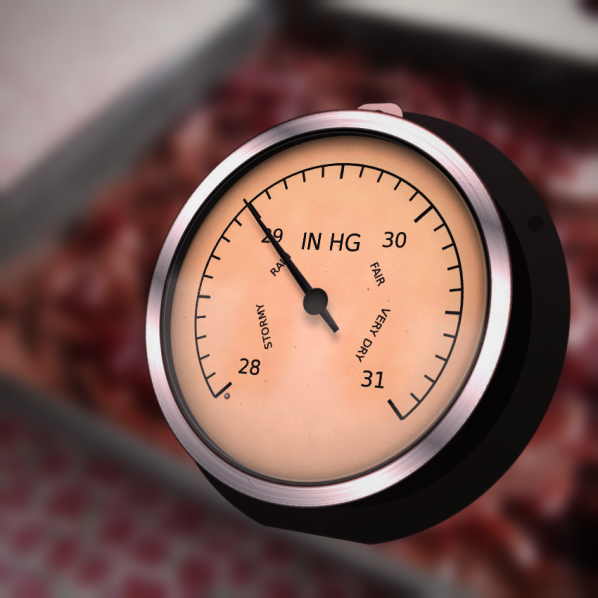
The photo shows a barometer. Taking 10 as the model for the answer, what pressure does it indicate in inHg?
29
